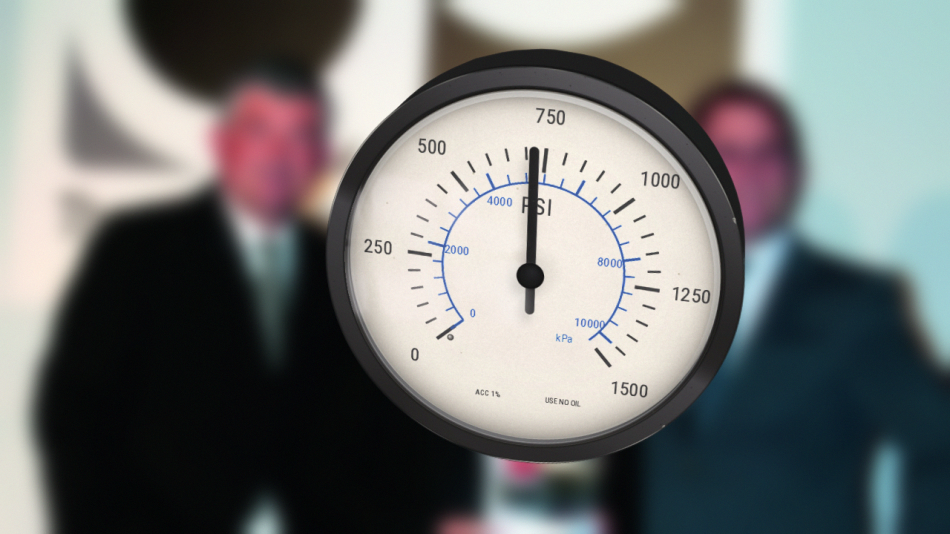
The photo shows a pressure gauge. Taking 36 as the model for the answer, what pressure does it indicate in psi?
725
